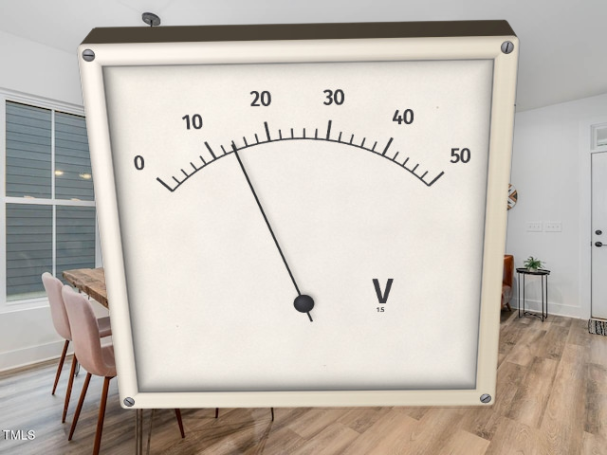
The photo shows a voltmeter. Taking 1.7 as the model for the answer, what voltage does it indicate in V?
14
